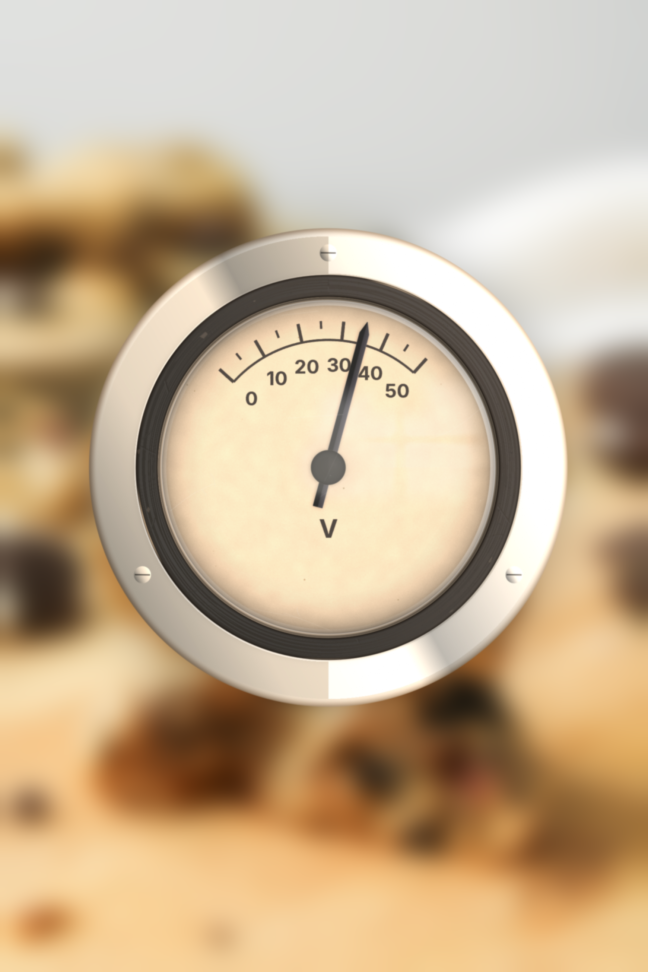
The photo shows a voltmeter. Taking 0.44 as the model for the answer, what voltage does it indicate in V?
35
